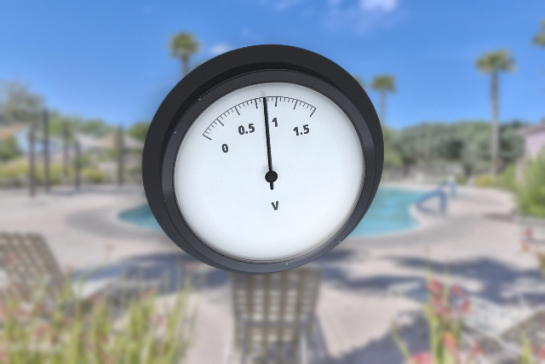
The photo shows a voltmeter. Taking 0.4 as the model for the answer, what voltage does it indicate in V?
0.85
